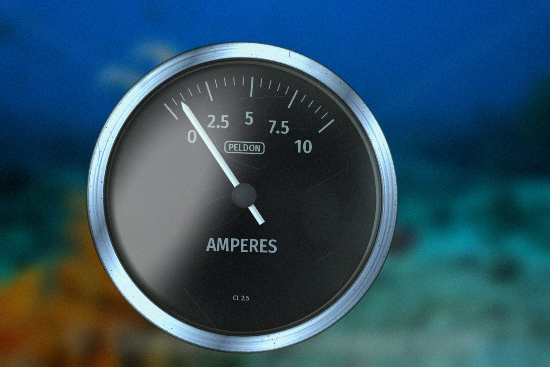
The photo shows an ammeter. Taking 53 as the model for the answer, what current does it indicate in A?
0.75
